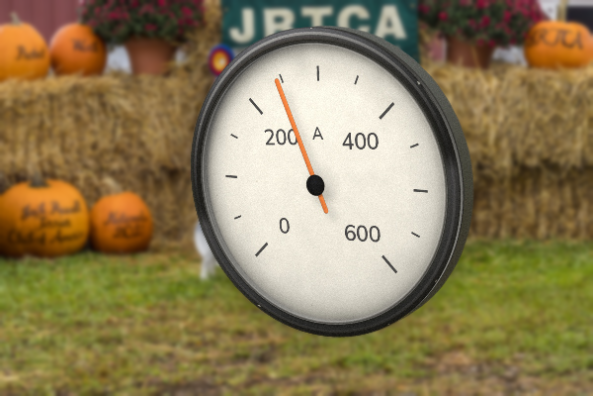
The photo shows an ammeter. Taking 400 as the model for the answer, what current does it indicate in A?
250
